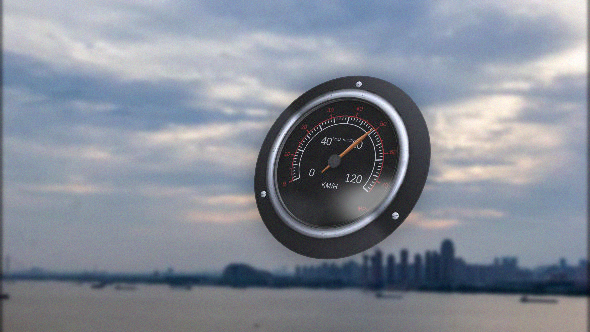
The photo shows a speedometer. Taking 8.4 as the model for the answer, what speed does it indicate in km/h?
80
